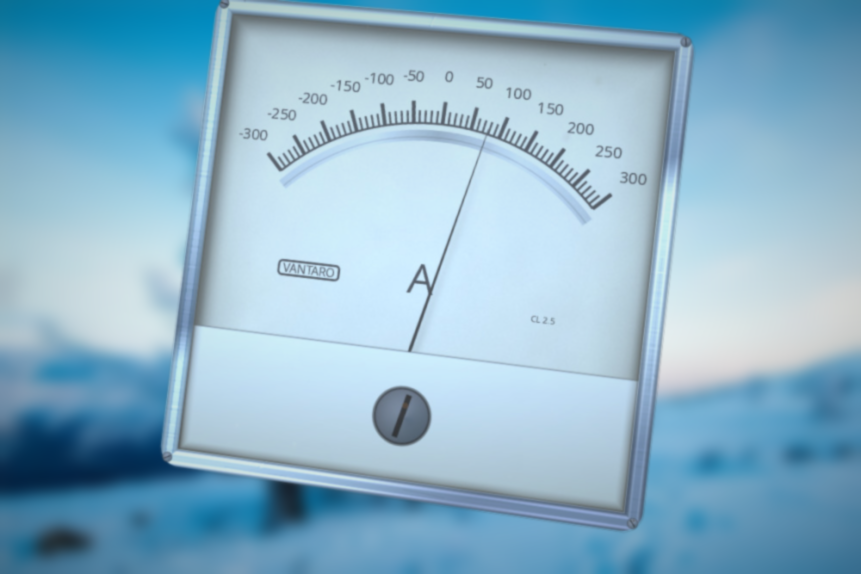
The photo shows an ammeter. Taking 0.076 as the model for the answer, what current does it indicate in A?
80
